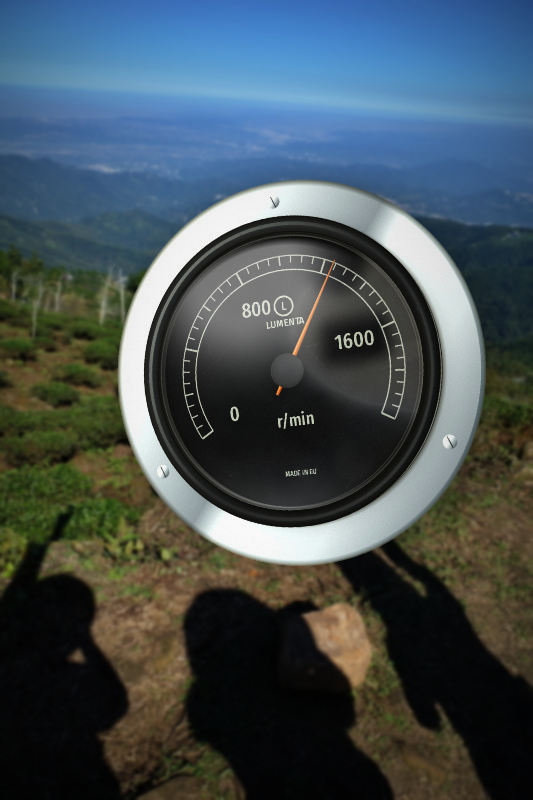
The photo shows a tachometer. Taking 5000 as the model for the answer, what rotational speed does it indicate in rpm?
1250
